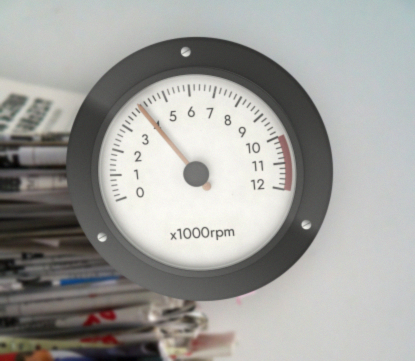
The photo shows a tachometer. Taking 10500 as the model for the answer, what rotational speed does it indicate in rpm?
4000
